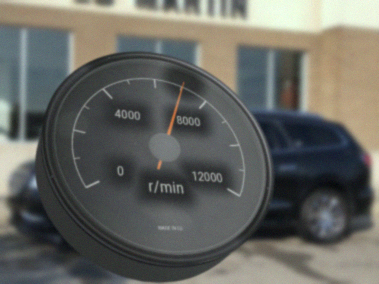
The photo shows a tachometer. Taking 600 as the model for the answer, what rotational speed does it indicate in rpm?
7000
